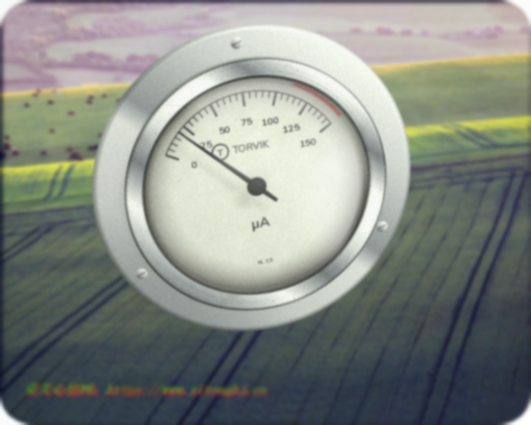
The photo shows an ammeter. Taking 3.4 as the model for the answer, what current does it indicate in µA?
20
